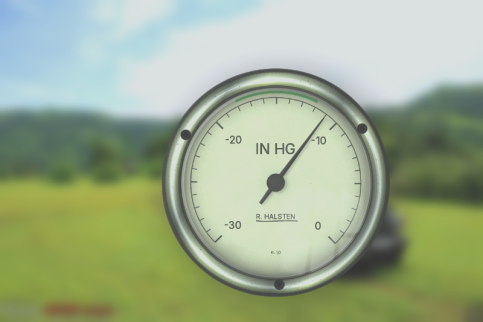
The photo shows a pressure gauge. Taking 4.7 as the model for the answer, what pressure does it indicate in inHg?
-11
